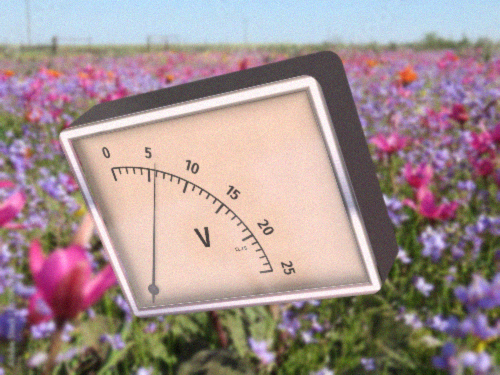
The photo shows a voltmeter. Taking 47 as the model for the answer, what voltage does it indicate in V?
6
